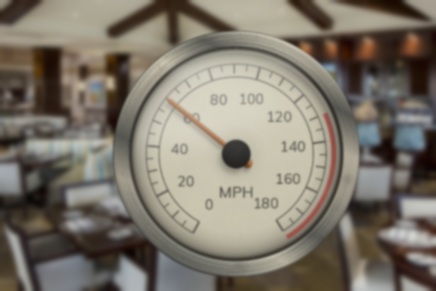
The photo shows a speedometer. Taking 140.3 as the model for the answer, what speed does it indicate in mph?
60
